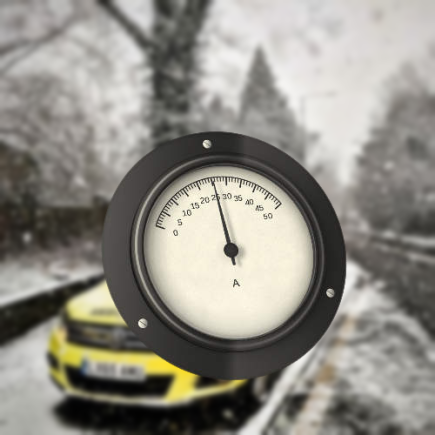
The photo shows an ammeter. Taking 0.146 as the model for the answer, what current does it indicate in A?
25
